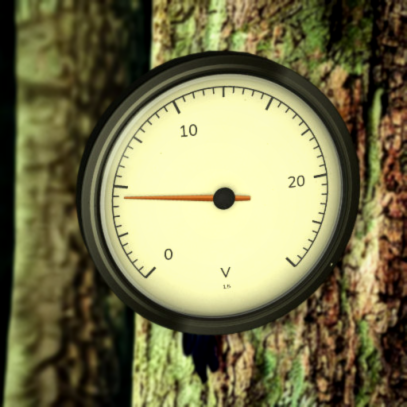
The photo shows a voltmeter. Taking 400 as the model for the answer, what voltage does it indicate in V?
4.5
